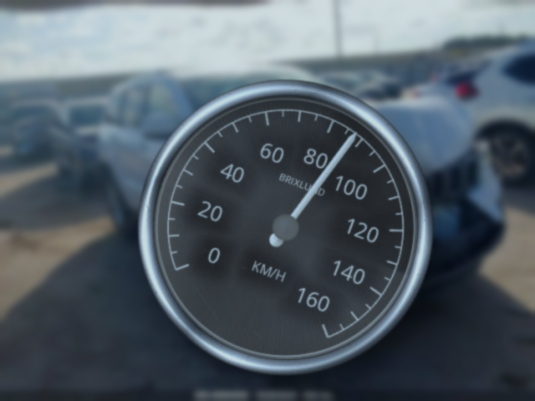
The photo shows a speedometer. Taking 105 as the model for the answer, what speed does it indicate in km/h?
87.5
